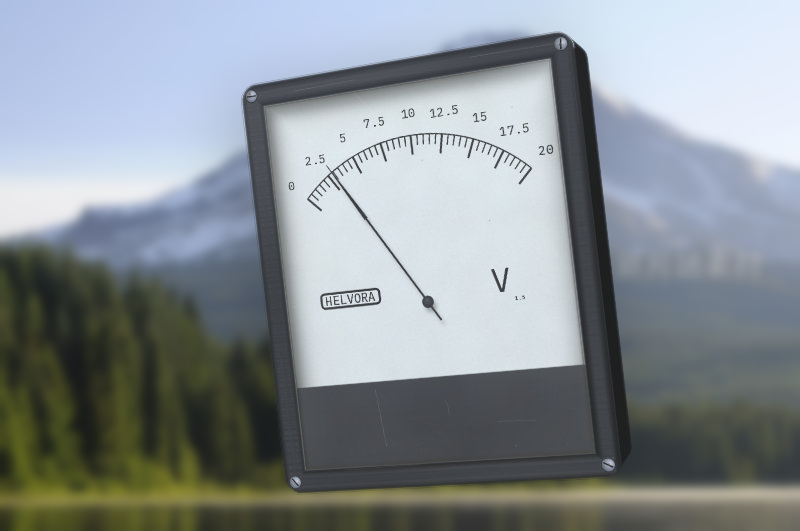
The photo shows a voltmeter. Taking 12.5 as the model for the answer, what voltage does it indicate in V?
3
